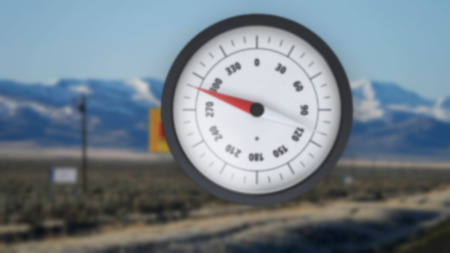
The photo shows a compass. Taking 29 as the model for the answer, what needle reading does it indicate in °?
290
